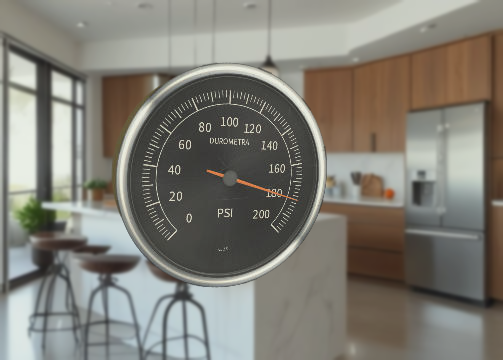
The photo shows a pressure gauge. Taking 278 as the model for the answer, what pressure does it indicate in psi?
180
